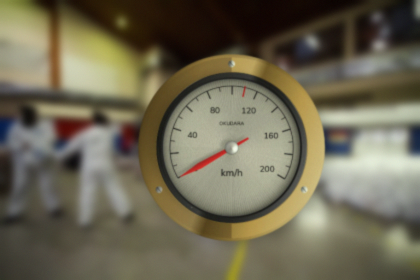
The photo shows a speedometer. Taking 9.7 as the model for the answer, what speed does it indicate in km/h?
0
